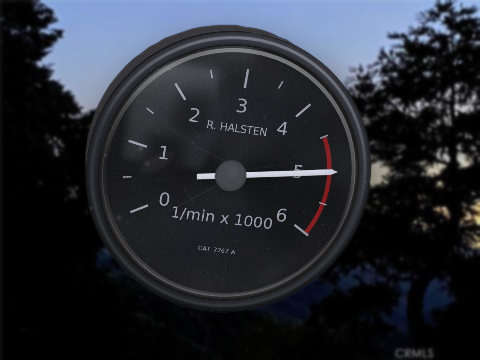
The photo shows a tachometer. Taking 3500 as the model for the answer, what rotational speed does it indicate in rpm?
5000
